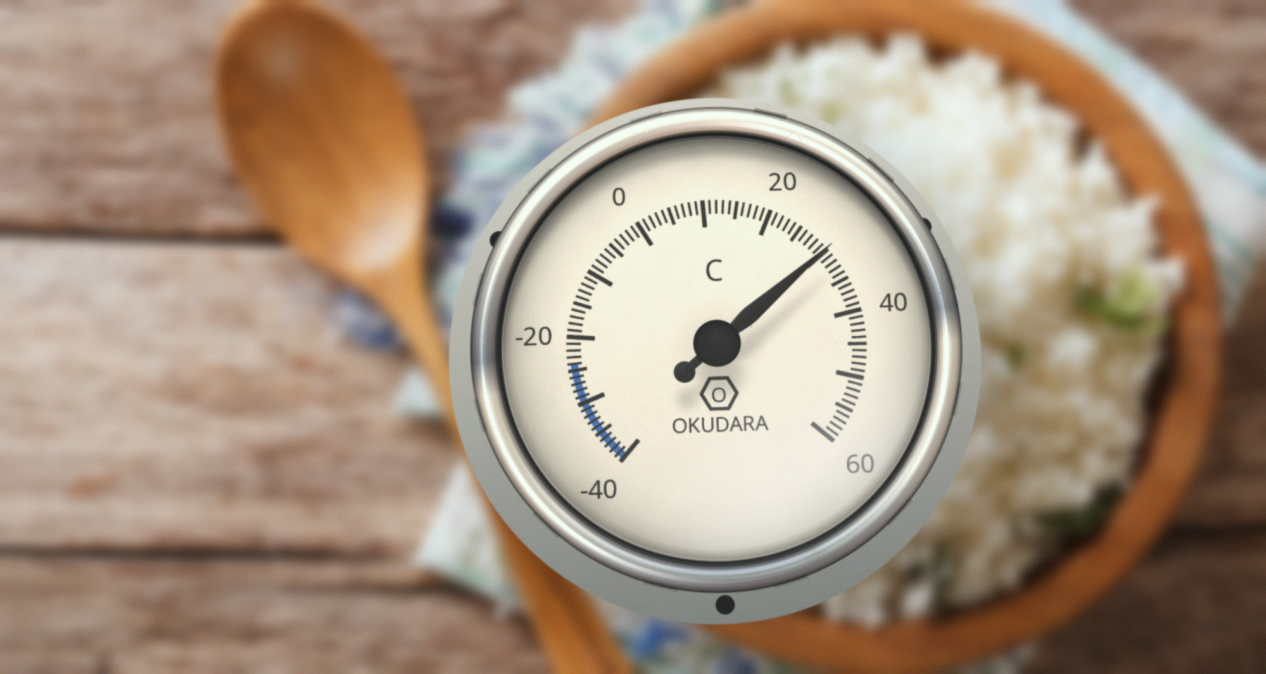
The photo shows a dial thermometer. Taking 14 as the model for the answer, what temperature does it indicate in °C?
30
